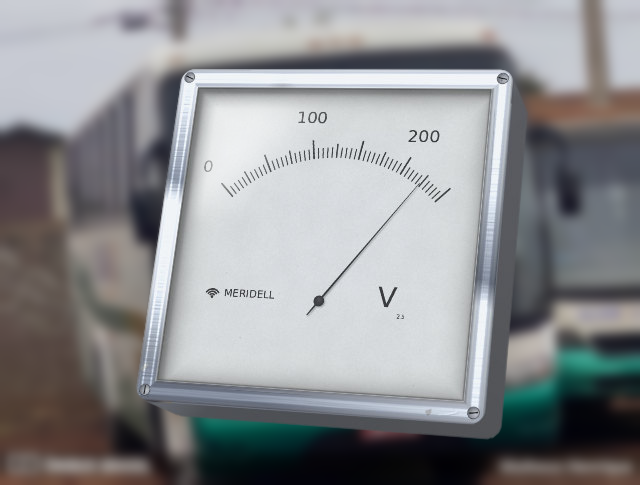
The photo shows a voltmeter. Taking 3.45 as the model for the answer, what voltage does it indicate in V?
225
